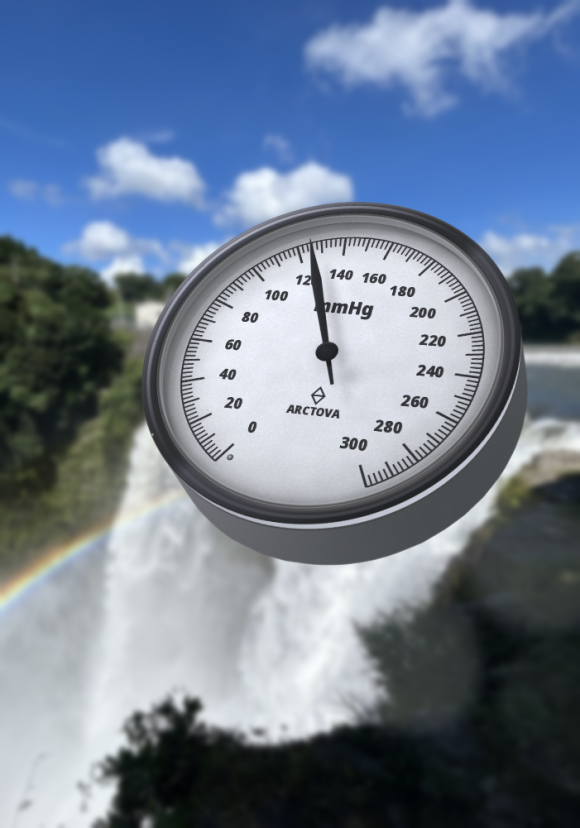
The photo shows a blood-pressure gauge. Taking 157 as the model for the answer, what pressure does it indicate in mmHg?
126
